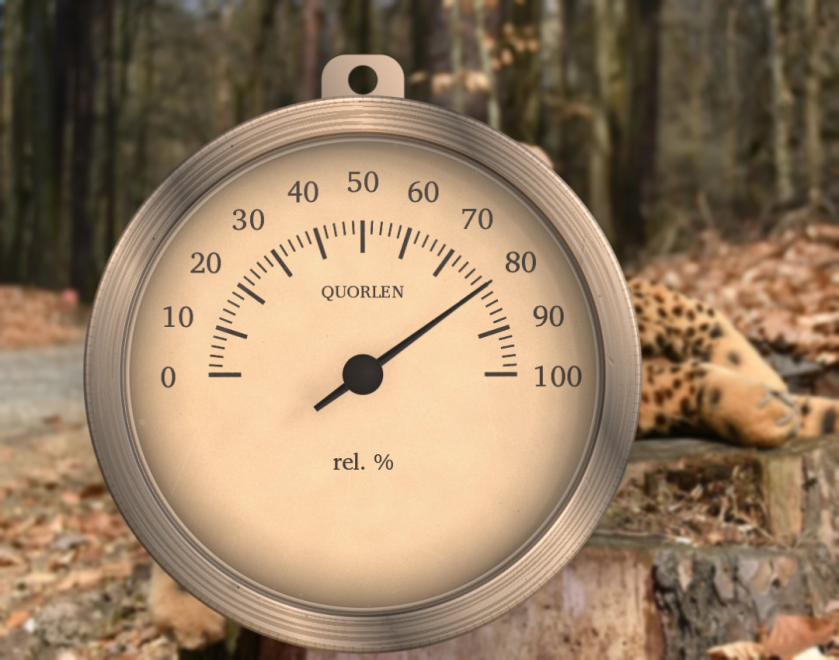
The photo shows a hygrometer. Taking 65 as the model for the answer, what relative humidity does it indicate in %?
80
